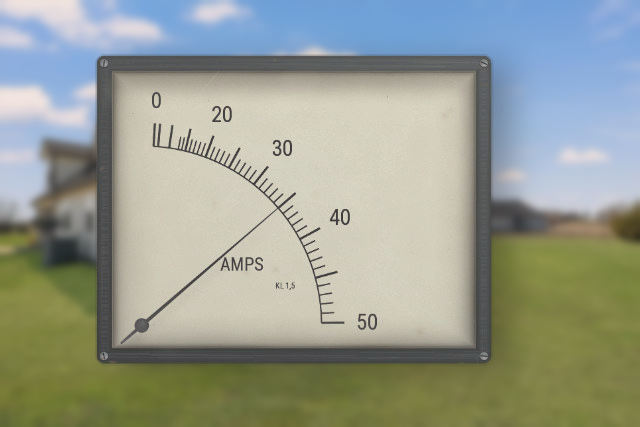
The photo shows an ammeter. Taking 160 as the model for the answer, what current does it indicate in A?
35
